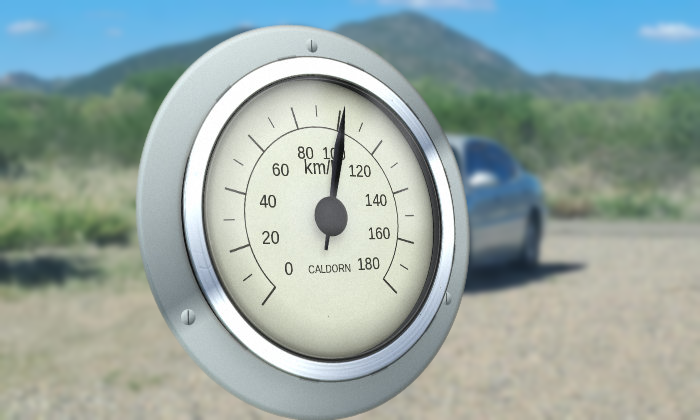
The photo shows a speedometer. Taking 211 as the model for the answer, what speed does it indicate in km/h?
100
